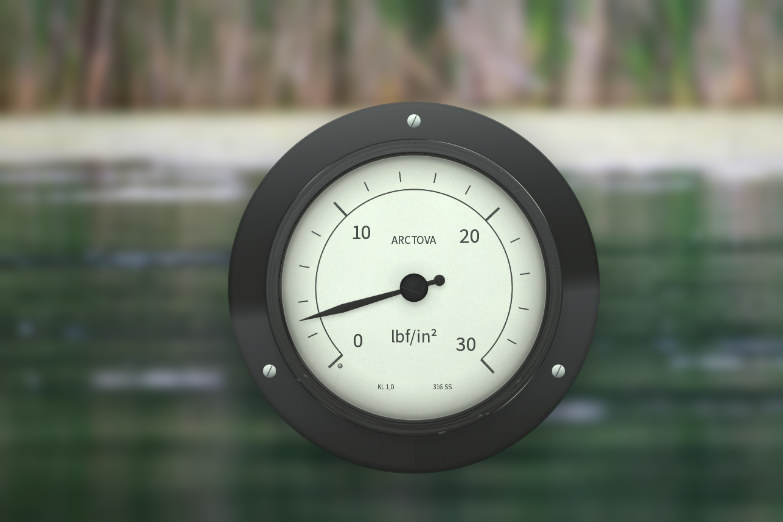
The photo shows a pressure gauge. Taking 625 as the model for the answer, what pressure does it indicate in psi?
3
